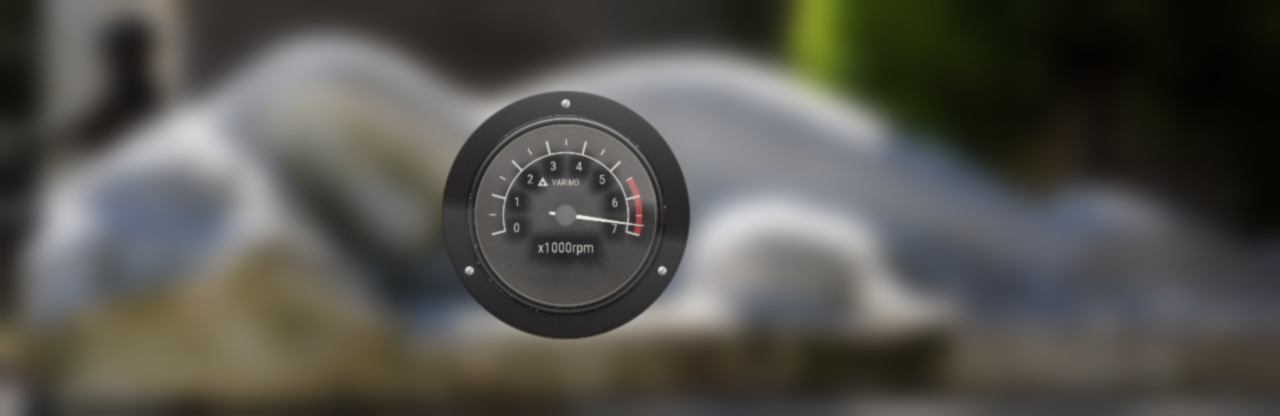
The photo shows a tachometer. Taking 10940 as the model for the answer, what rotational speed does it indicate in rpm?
6750
